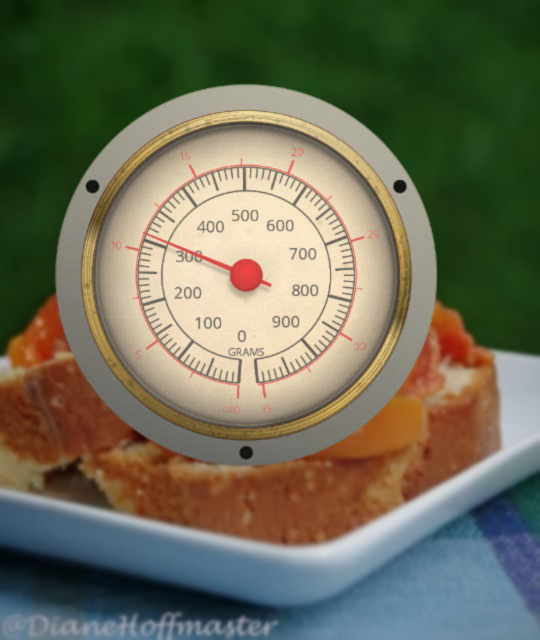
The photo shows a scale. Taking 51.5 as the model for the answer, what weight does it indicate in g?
310
